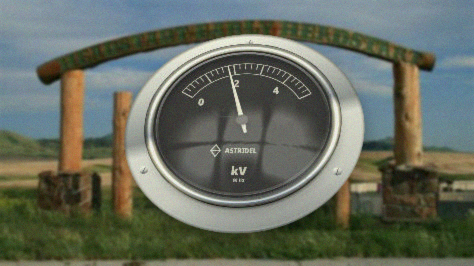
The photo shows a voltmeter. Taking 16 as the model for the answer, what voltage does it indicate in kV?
1.8
